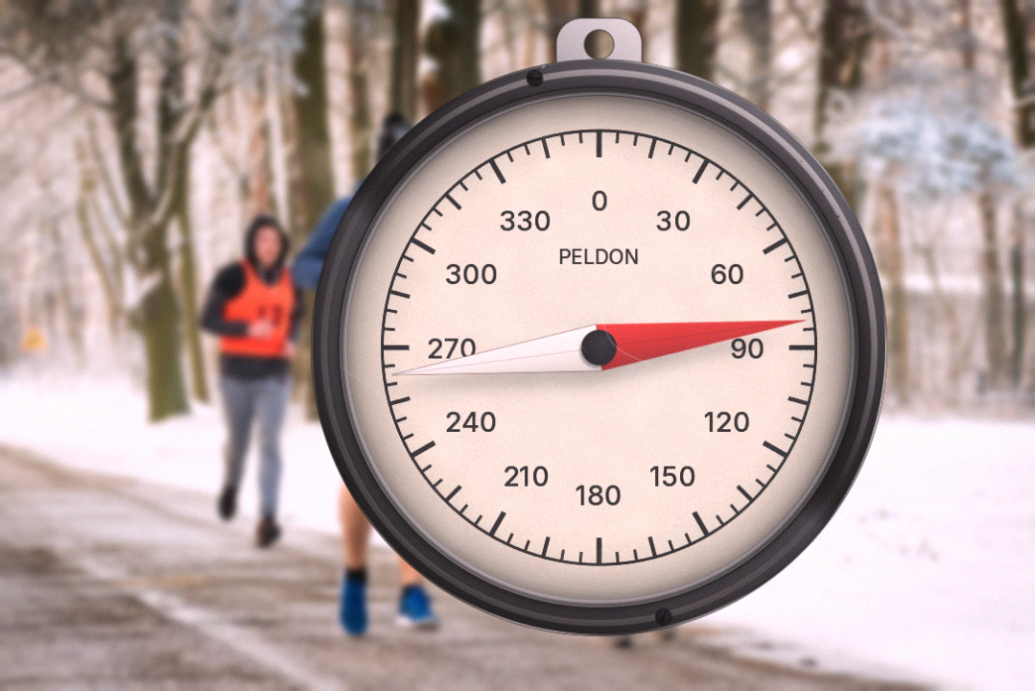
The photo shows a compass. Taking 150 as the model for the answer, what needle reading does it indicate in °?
82.5
